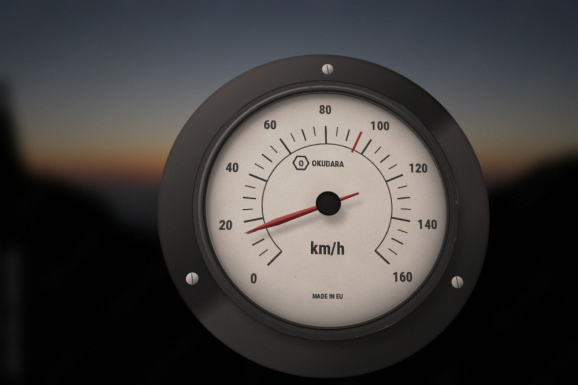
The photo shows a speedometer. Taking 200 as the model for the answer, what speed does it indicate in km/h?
15
